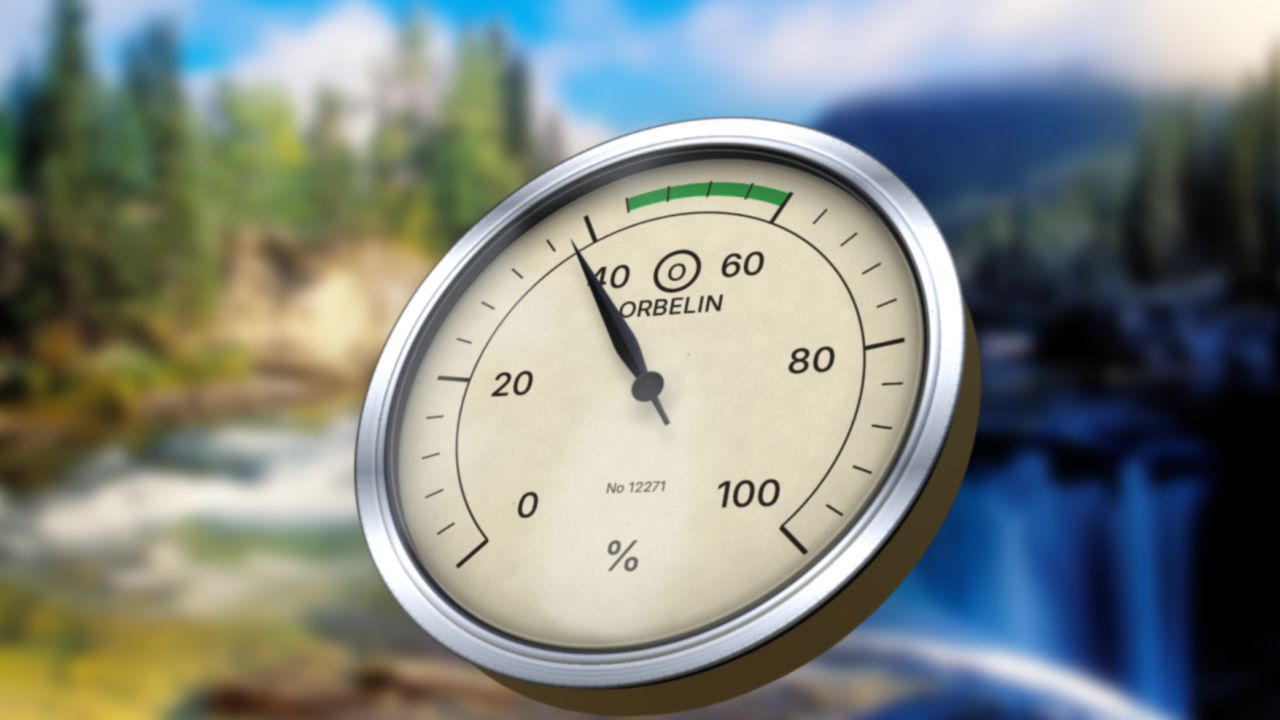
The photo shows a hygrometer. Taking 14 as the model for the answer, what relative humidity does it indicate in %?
38
